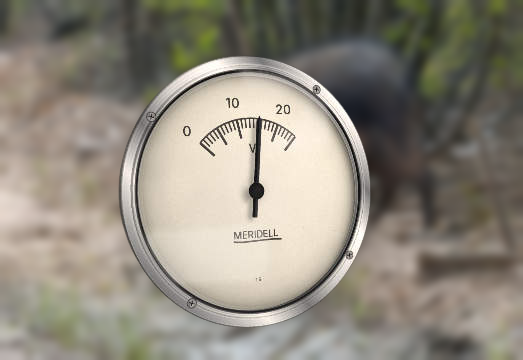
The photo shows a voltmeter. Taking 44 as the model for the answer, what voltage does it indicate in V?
15
